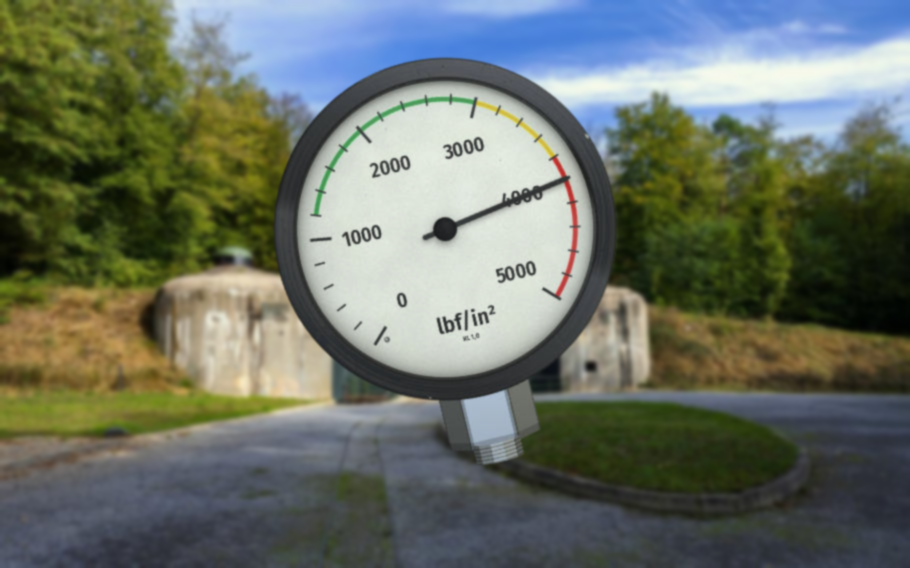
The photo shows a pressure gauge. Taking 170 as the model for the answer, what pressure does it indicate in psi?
4000
